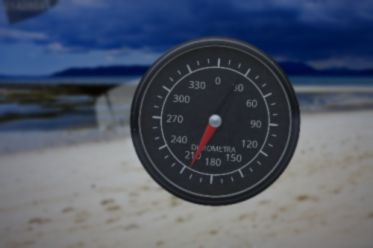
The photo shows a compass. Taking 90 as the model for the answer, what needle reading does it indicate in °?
205
